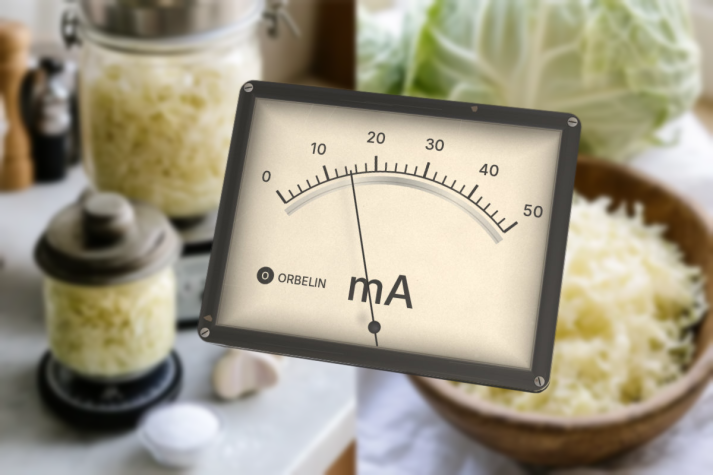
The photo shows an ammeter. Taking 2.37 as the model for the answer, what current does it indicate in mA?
15
